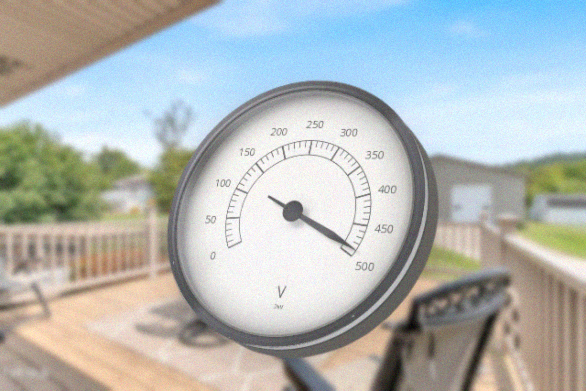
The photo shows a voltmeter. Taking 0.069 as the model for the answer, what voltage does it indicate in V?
490
